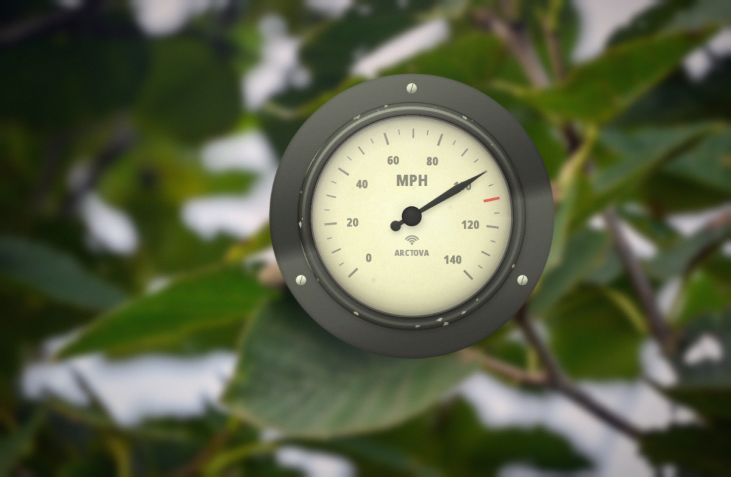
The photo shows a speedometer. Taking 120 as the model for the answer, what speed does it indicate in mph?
100
